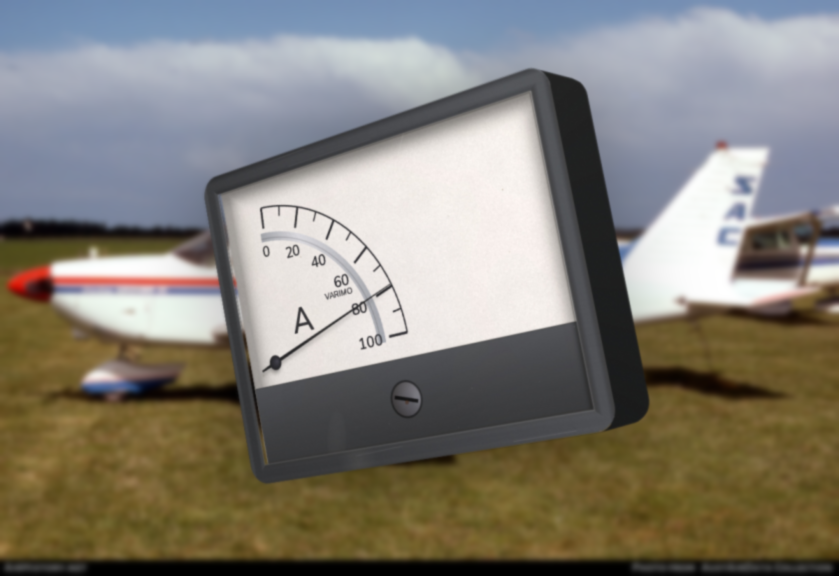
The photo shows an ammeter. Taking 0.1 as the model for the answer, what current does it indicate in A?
80
